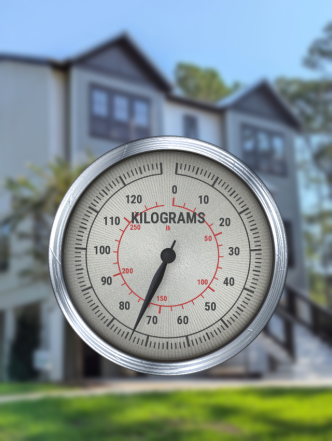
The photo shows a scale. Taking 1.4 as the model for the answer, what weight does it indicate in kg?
74
